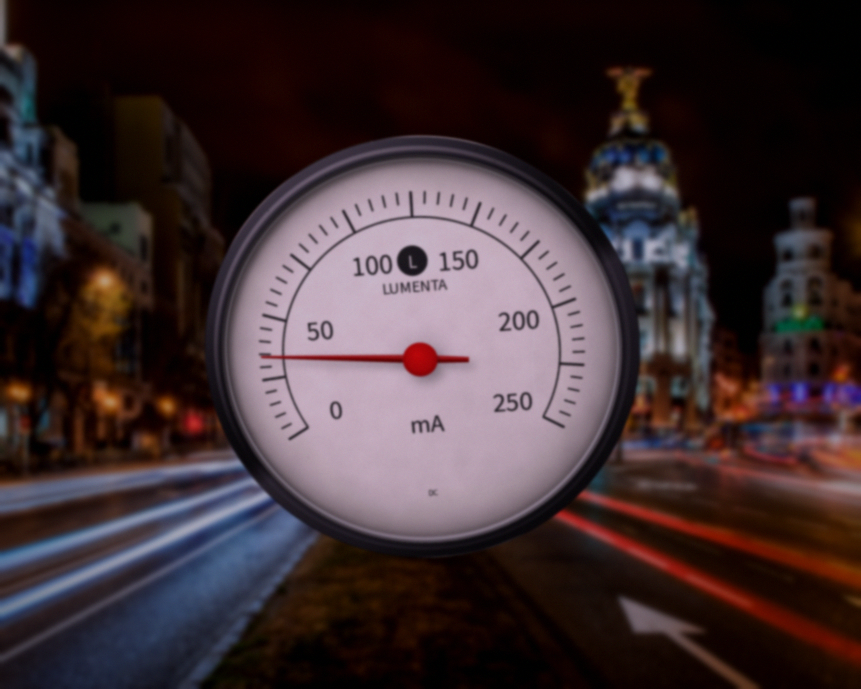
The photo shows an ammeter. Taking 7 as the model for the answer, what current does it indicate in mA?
35
